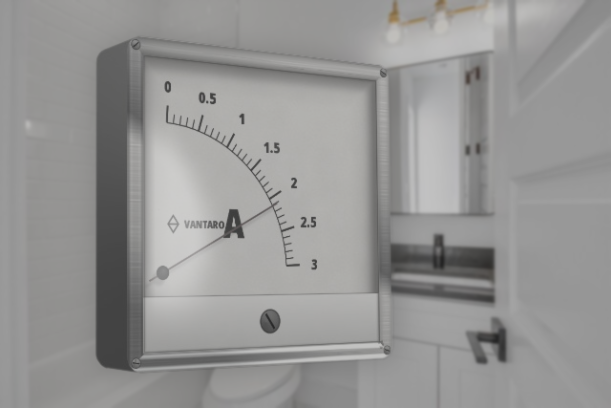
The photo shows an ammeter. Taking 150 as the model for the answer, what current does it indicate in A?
2.1
